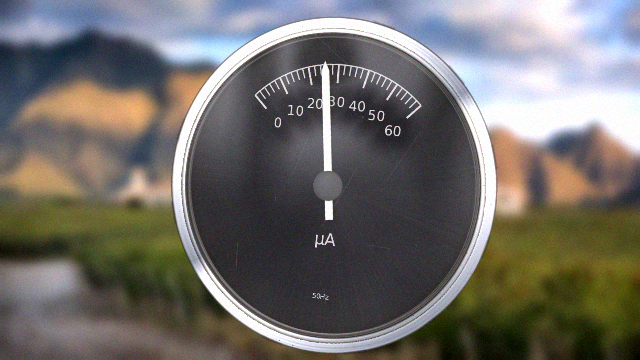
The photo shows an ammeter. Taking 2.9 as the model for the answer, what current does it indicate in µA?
26
